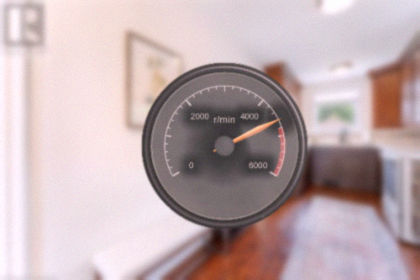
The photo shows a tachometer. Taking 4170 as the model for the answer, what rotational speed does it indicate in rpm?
4600
